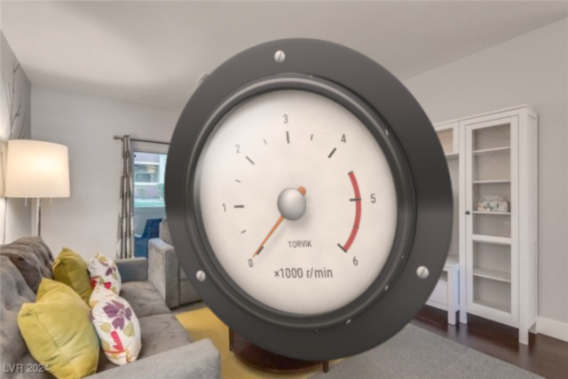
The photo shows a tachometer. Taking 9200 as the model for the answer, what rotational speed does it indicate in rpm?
0
